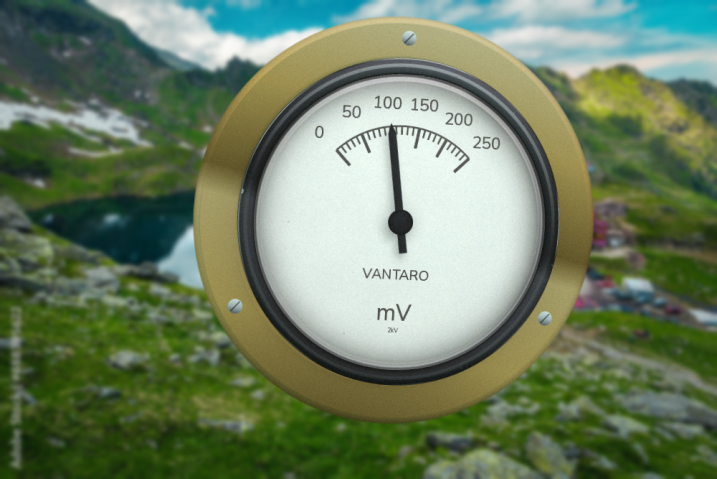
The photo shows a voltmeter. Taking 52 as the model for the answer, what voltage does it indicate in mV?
100
